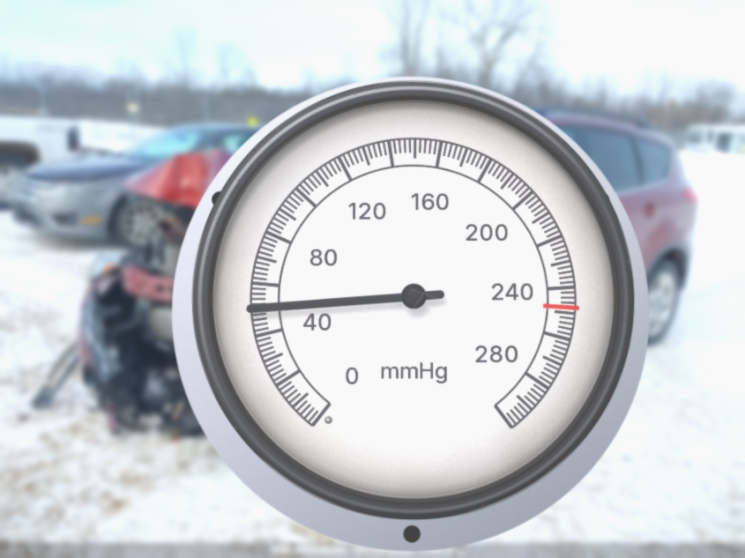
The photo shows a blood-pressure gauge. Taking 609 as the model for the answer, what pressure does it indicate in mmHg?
50
